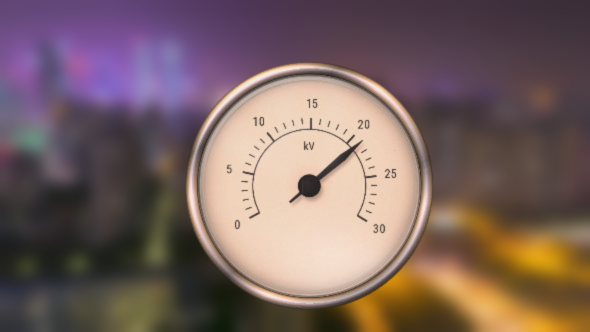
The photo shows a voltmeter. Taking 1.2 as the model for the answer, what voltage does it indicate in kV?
21
